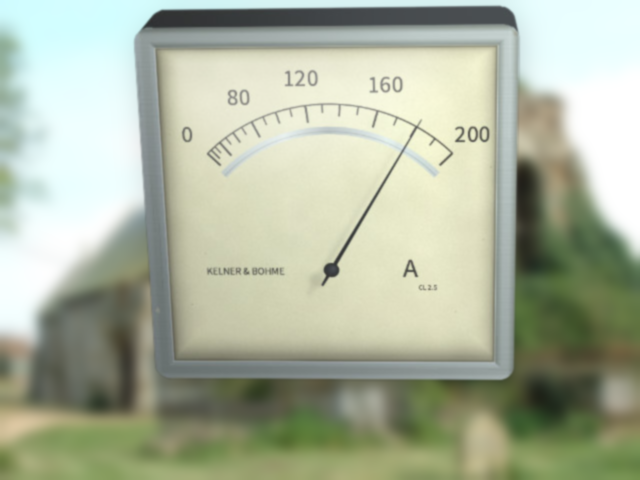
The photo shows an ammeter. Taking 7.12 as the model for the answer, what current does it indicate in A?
180
